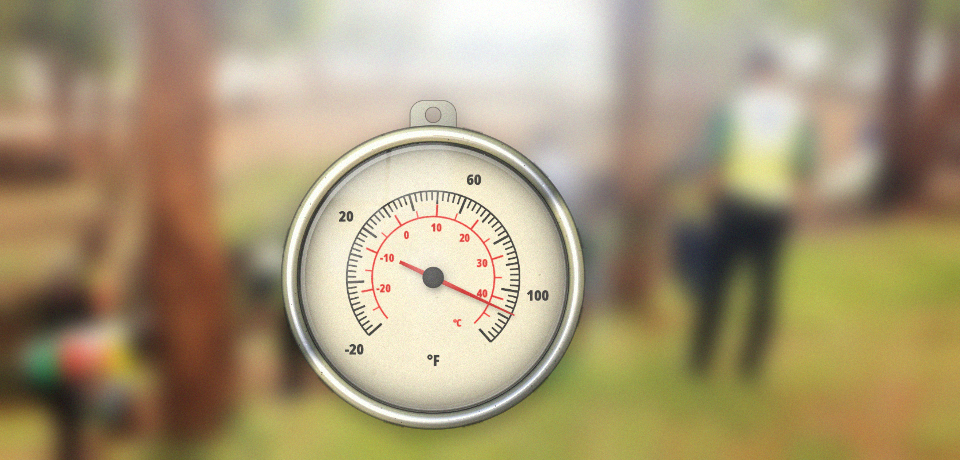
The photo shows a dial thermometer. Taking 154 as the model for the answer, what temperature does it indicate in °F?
108
